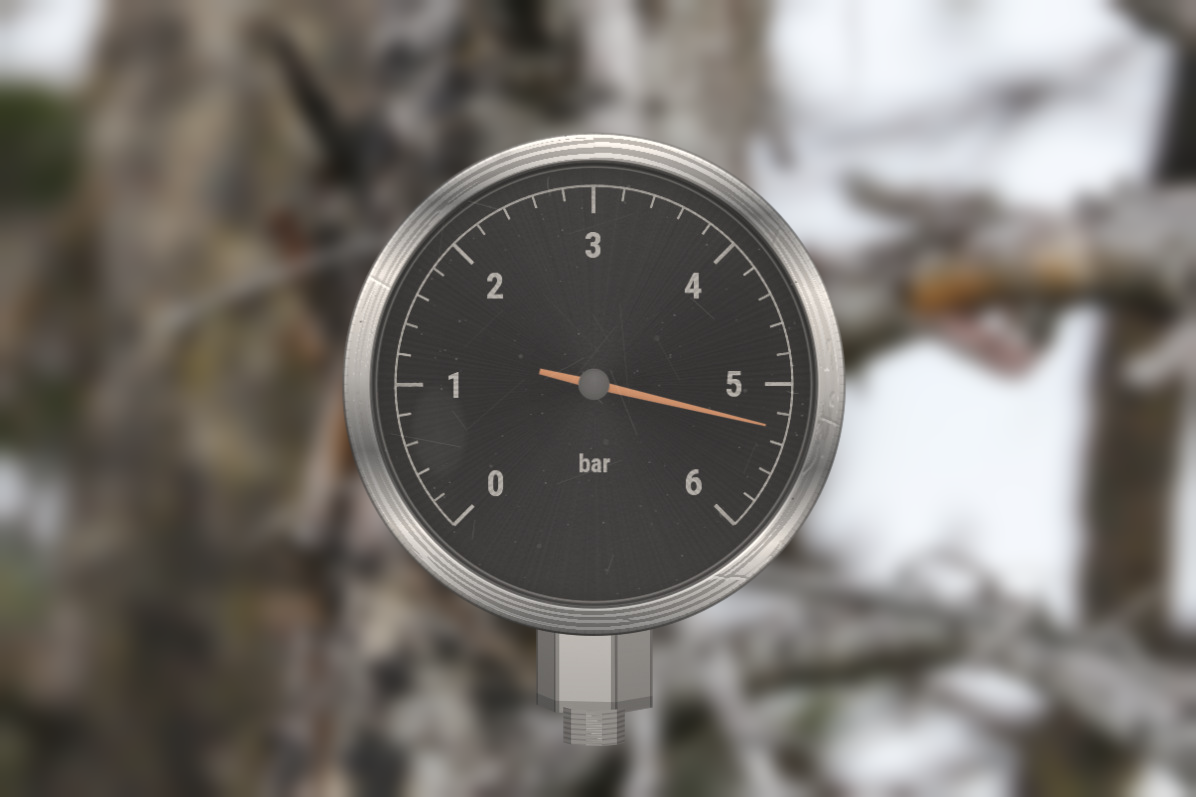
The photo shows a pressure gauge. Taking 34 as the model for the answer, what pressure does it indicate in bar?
5.3
